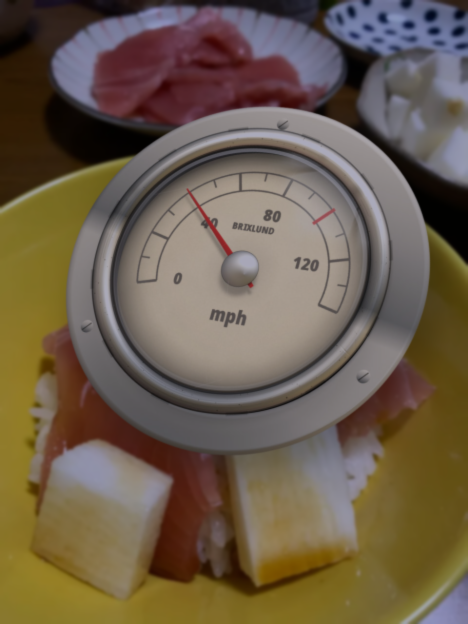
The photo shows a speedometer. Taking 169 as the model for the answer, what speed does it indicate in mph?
40
